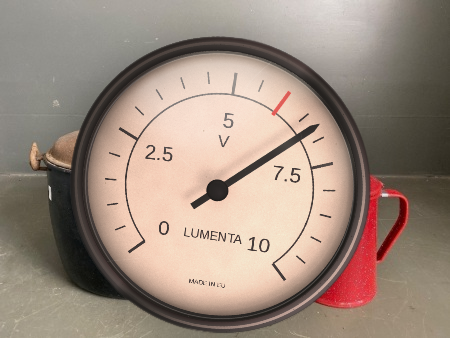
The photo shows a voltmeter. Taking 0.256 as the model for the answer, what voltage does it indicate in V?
6.75
